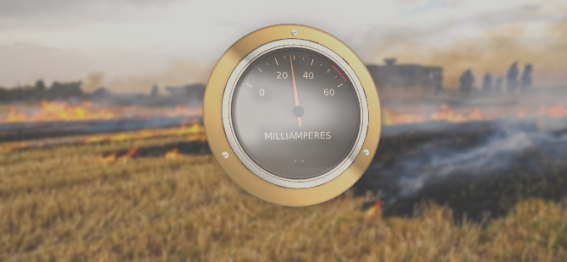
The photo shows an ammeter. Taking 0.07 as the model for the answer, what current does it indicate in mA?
27.5
